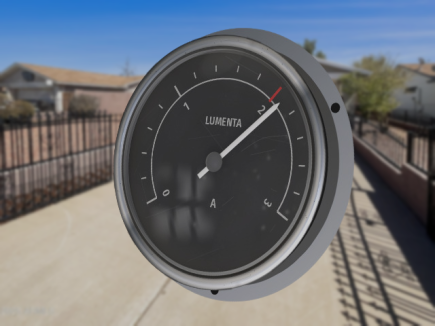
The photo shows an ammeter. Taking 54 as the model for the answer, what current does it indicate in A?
2.1
